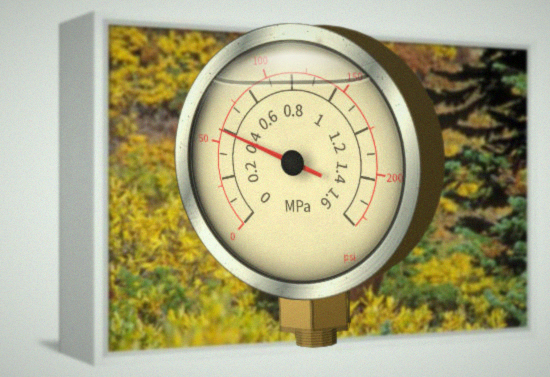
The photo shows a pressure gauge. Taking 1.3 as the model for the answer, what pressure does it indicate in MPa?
0.4
